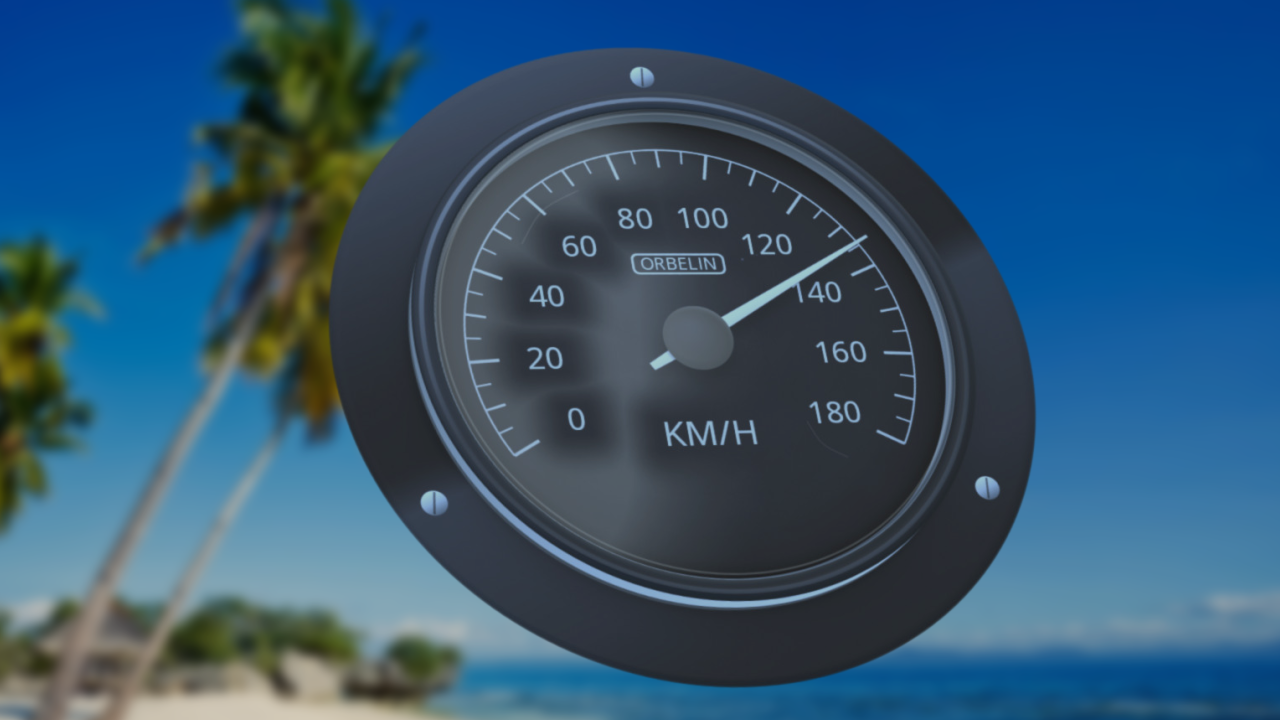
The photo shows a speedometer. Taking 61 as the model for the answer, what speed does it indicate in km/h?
135
